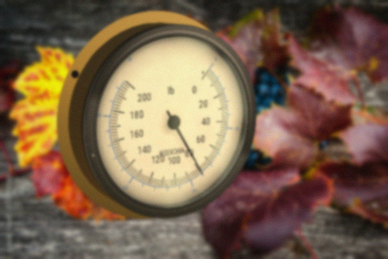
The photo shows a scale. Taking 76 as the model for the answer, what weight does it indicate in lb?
80
